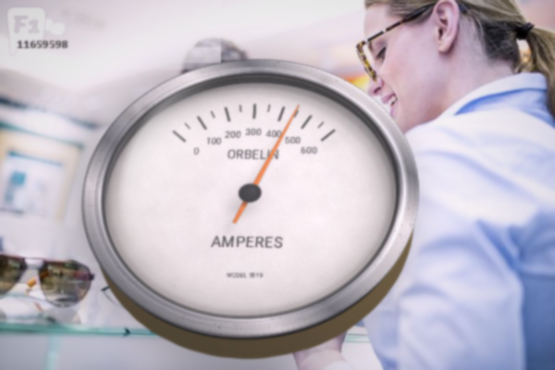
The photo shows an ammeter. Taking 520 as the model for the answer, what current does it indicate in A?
450
